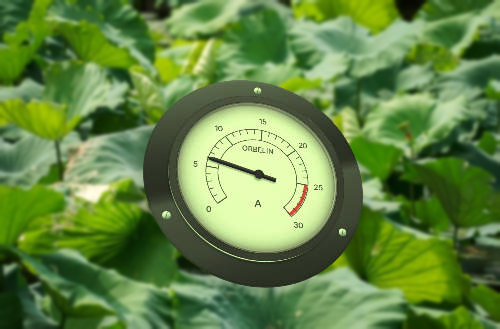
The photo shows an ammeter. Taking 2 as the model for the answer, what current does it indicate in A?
6
